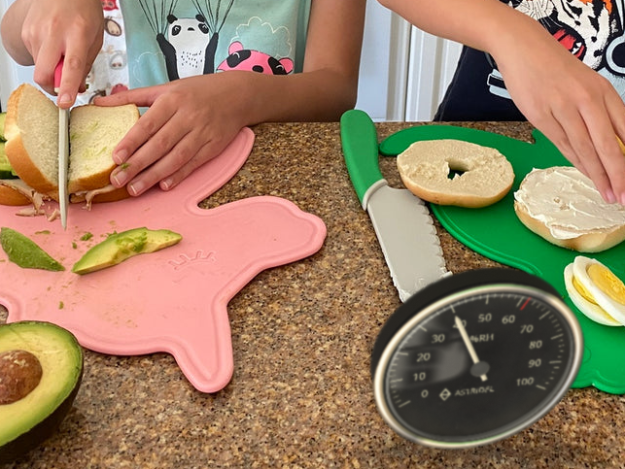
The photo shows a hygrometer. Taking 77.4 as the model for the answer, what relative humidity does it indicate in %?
40
